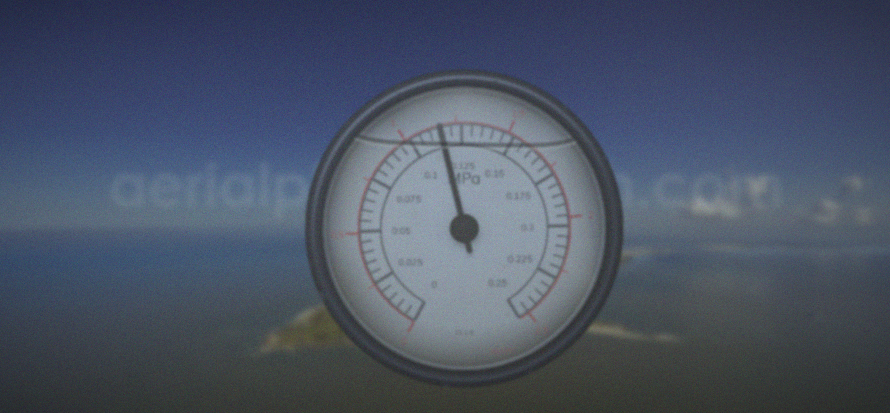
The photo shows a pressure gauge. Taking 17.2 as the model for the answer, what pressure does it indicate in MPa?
0.115
